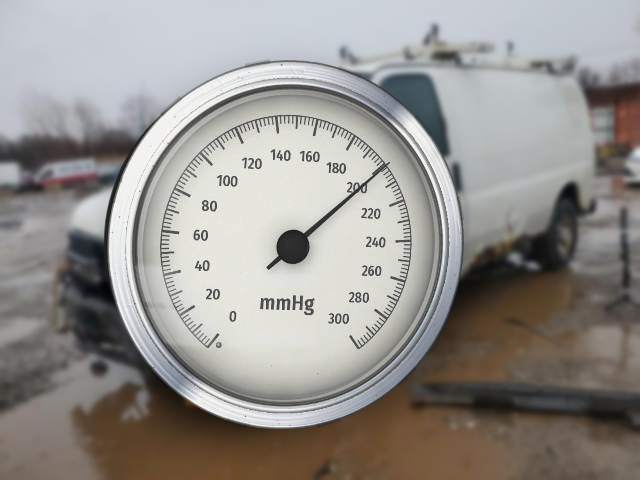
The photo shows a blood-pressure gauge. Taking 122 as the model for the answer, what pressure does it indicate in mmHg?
200
